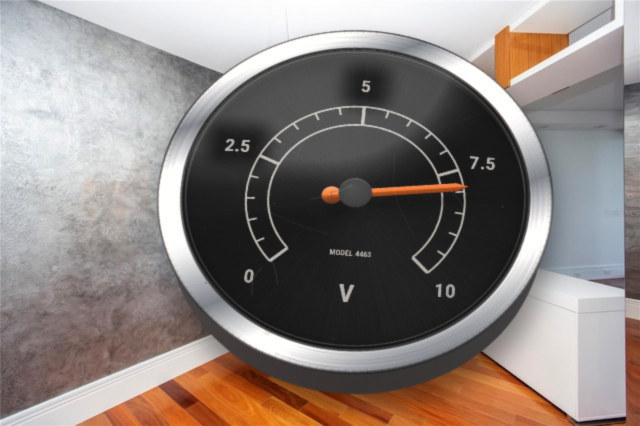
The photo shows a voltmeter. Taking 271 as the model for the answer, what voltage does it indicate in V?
8
